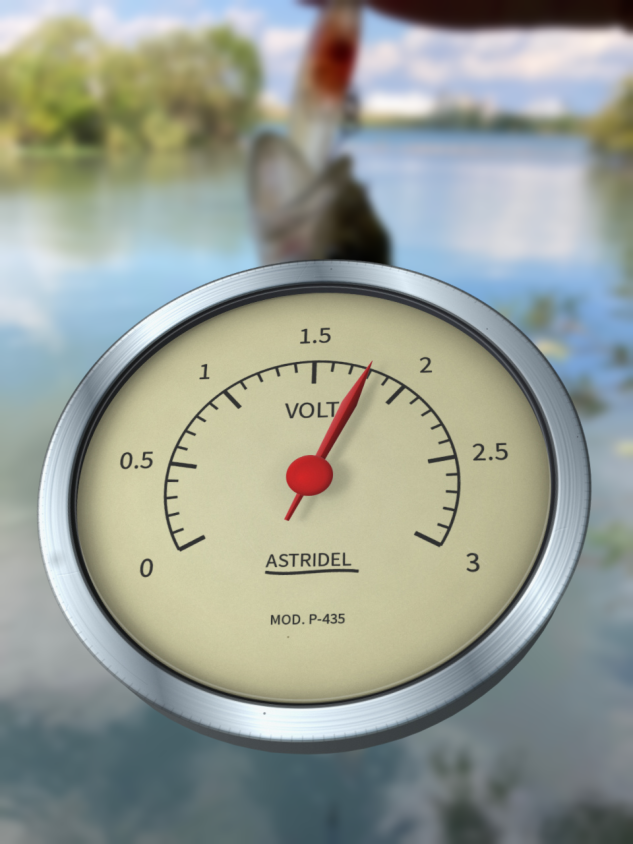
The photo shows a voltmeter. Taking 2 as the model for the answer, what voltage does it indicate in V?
1.8
